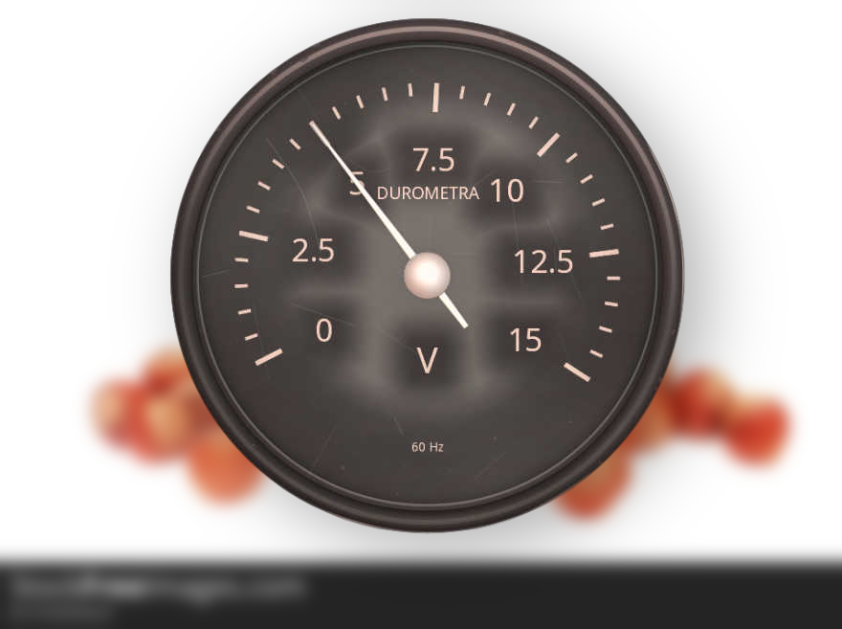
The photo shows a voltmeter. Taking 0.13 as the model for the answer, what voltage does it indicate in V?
5
